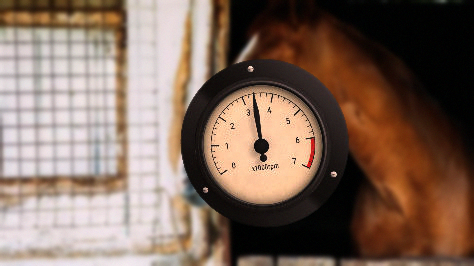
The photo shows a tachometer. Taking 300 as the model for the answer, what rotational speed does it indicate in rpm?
3400
